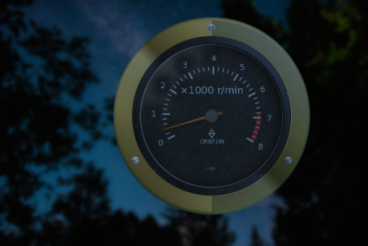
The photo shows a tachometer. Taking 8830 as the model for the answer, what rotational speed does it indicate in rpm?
400
